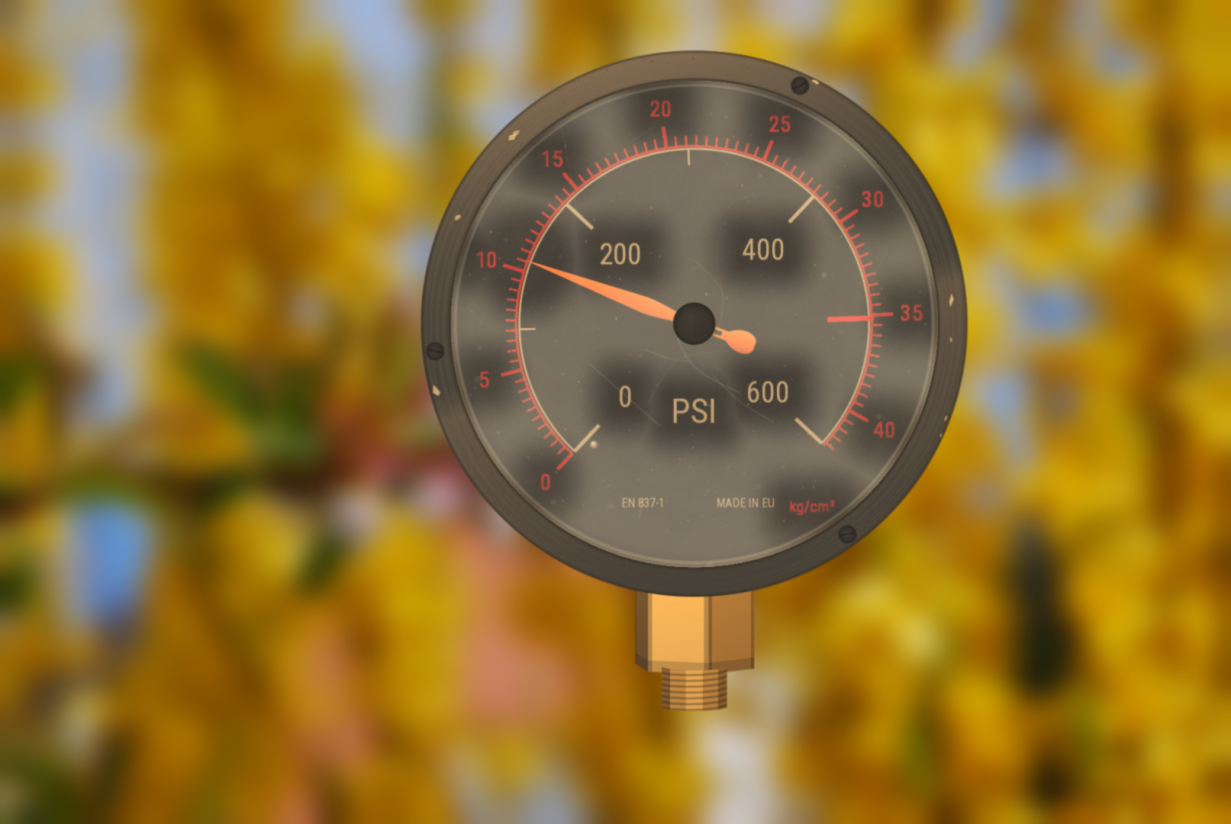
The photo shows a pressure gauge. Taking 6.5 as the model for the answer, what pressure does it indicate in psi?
150
